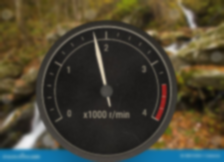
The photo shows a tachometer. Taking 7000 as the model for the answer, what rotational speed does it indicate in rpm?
1800
